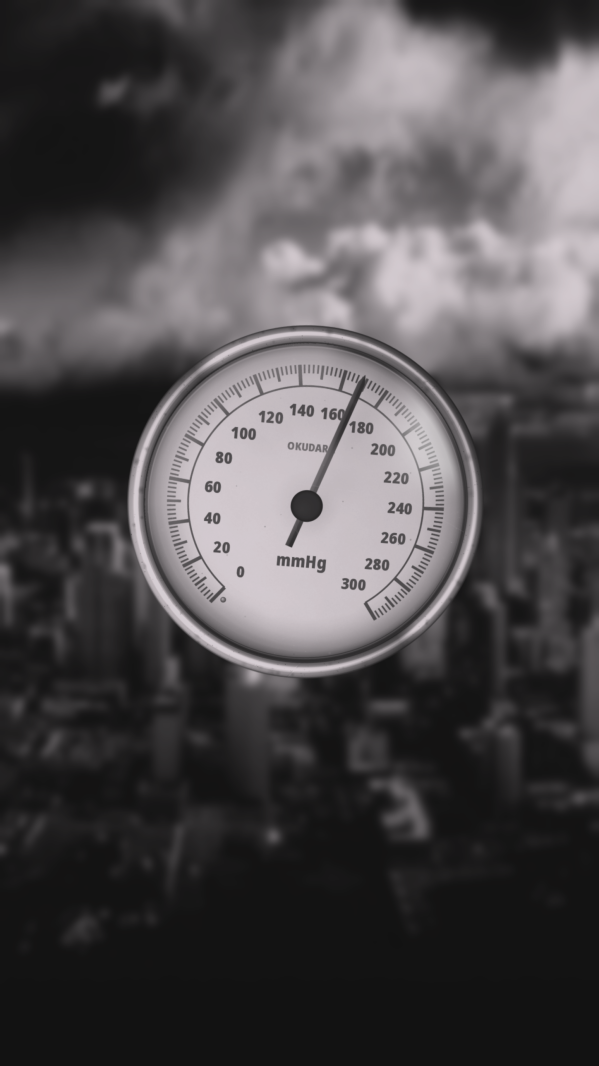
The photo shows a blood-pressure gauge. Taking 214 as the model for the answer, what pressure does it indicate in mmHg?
168
